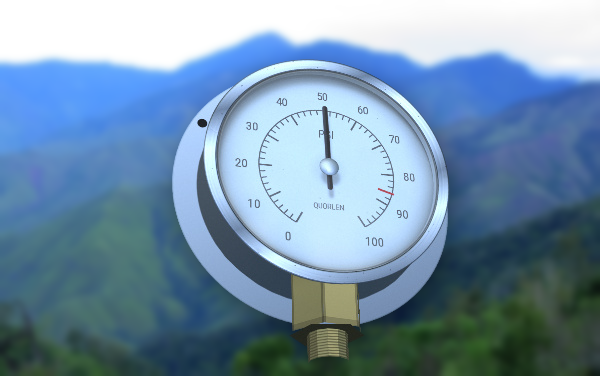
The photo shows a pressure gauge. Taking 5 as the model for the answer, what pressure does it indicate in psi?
50
